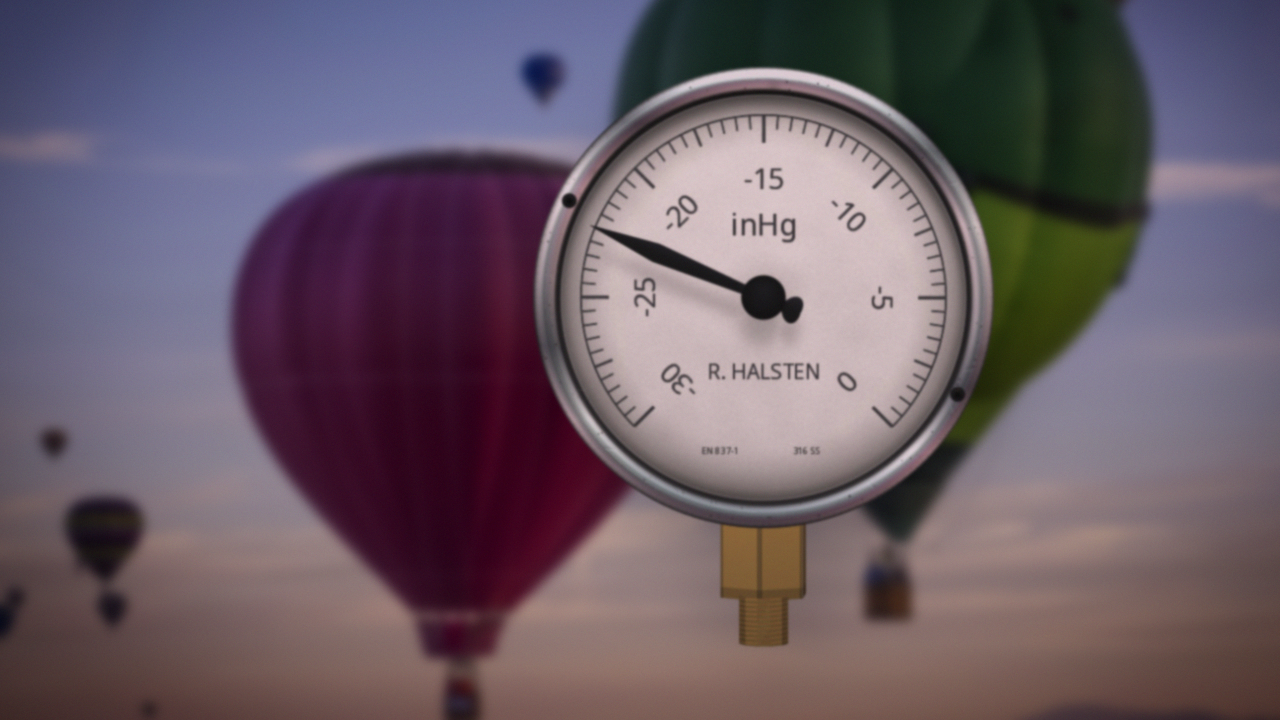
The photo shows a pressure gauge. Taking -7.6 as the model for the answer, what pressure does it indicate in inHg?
-22.5
